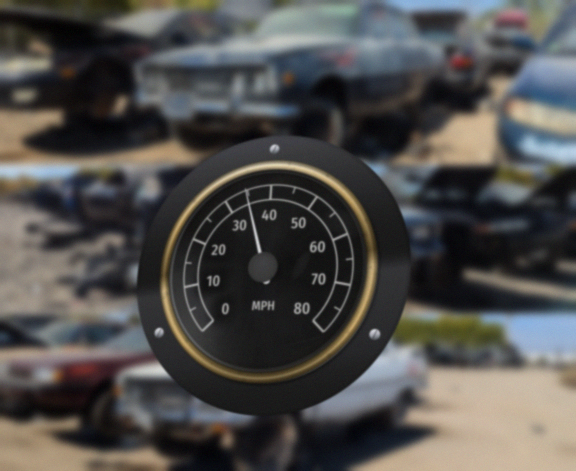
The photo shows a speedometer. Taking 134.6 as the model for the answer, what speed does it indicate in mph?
35
